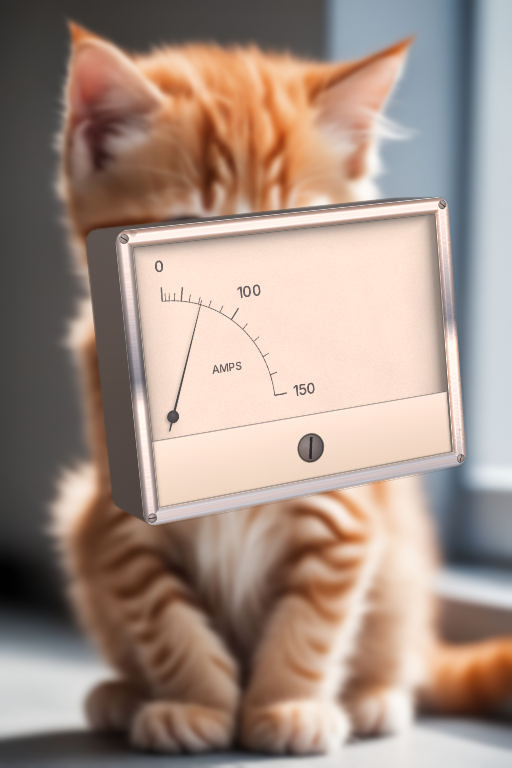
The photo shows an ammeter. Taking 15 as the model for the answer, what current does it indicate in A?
70
